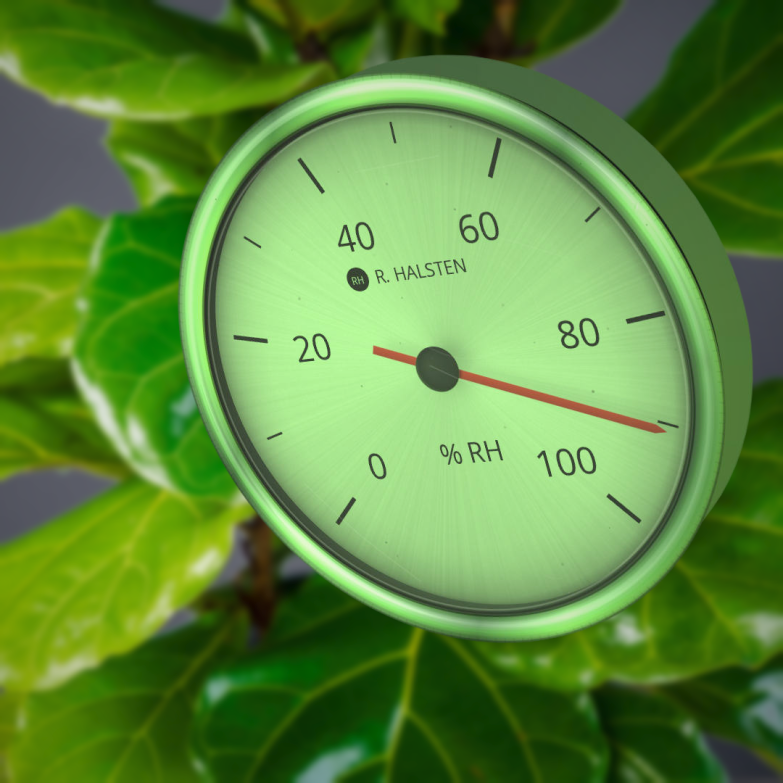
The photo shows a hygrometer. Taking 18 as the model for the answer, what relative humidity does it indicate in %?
90
